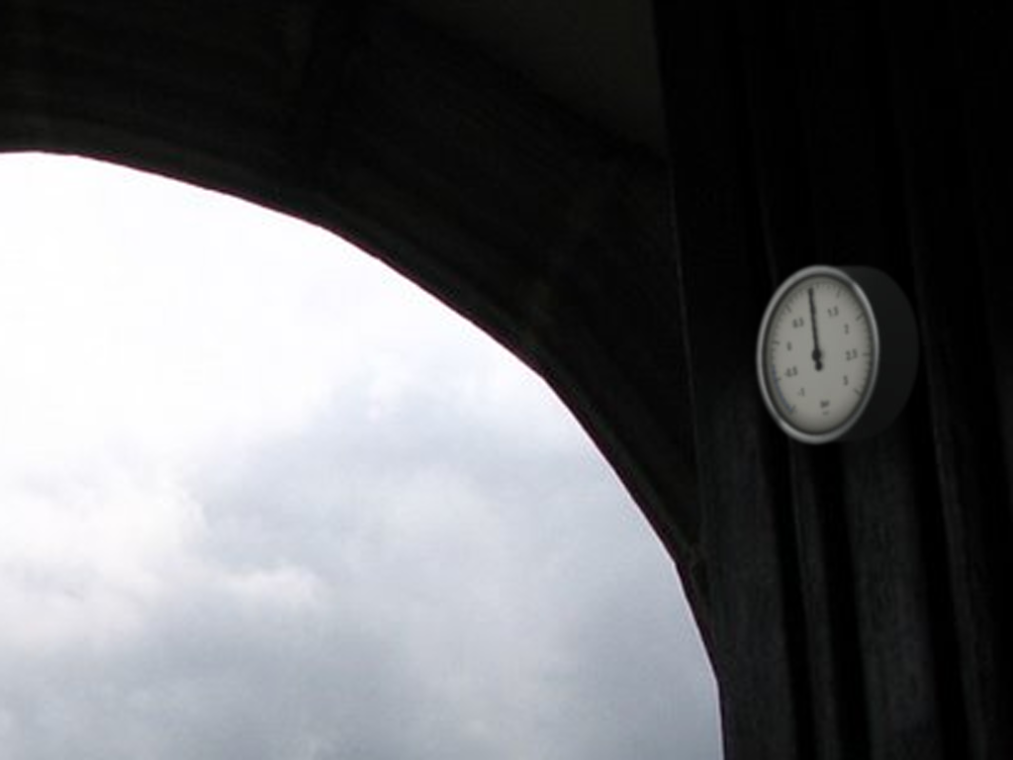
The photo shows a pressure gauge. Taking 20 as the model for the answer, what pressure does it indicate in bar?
1
